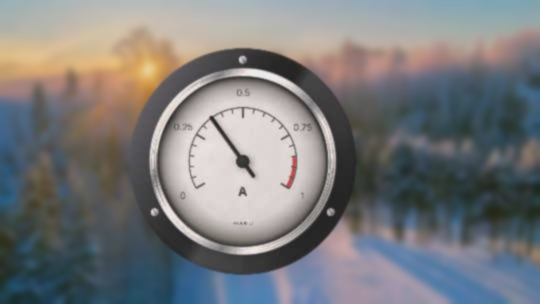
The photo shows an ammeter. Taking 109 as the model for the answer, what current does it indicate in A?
0.35
